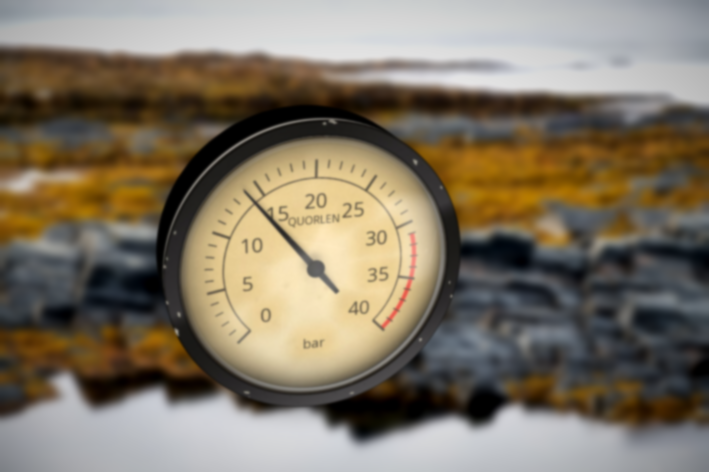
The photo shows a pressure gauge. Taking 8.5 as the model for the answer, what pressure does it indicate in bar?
14
